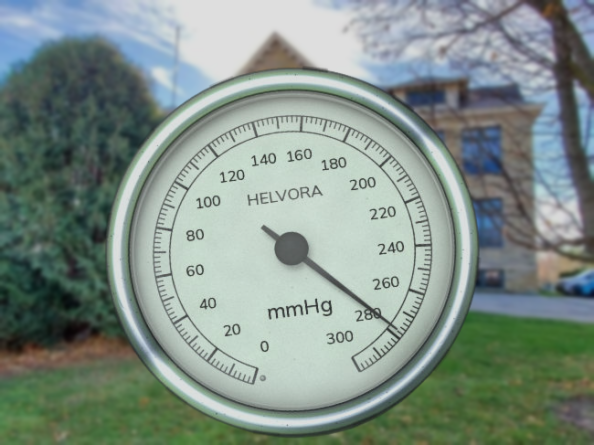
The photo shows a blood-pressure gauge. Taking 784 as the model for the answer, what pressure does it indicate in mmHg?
278
